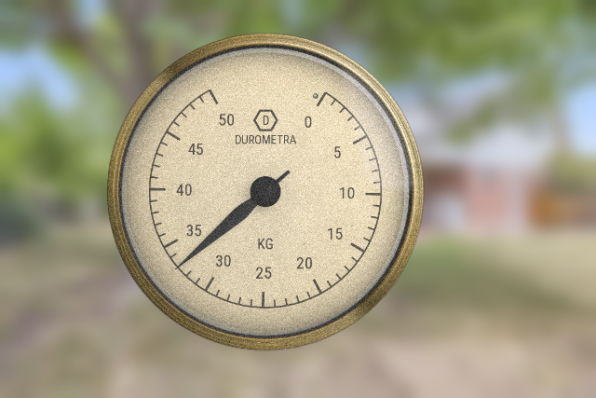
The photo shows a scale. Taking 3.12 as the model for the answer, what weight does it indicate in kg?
33
